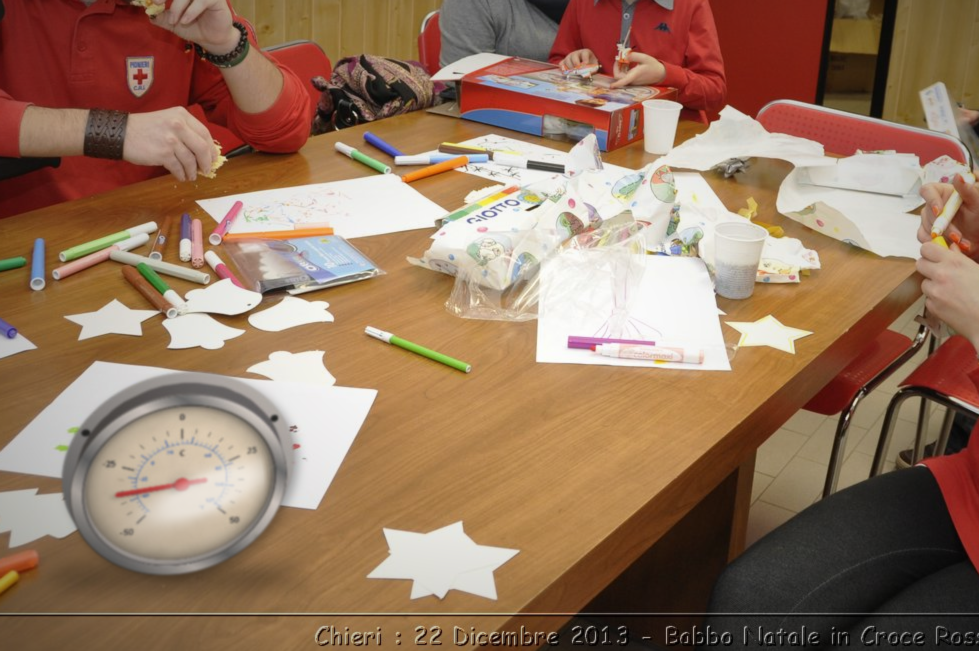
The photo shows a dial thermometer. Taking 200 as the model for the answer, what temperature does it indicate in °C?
-35
